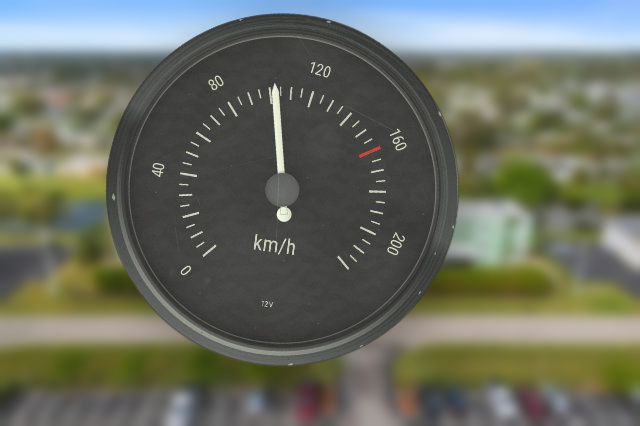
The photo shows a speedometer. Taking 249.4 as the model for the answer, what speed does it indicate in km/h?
102.5
